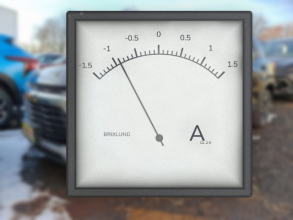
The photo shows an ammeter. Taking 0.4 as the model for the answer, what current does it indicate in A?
-0.9
